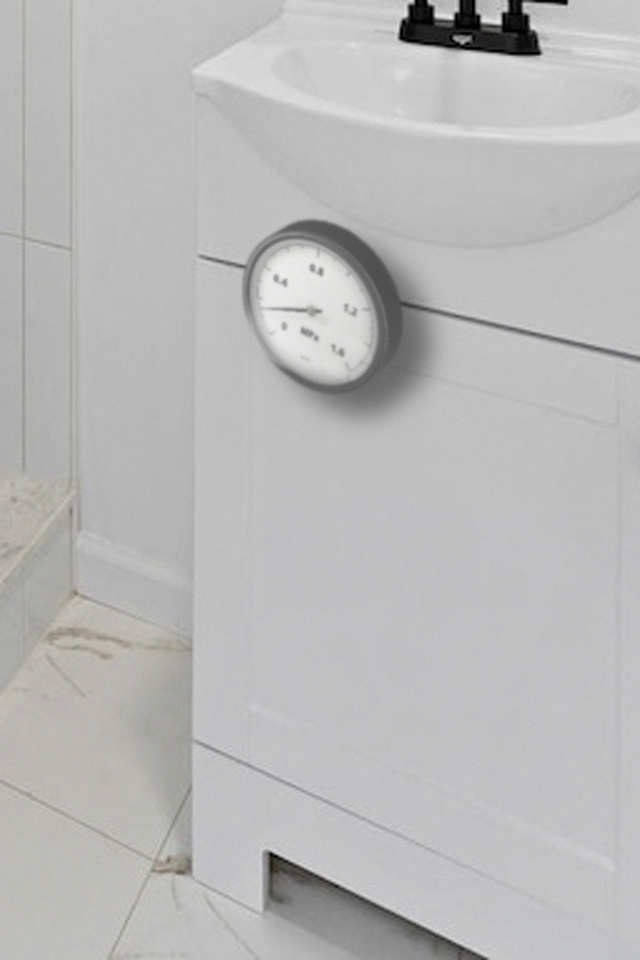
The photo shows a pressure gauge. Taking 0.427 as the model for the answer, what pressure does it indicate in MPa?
0.15
